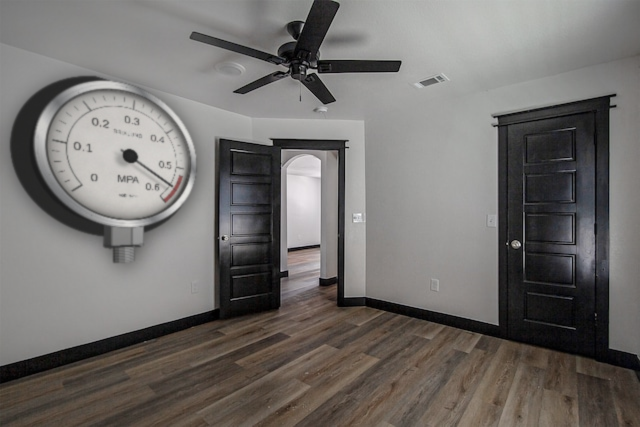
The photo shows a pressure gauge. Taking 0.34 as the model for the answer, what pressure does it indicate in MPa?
0.56
